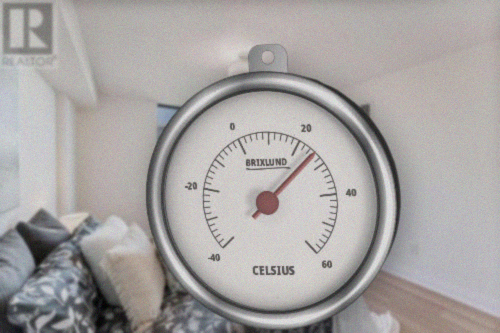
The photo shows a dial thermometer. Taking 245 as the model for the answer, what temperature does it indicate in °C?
26
